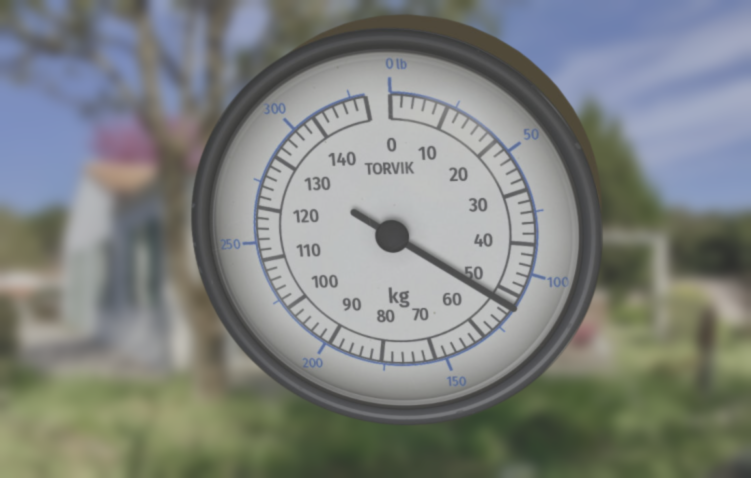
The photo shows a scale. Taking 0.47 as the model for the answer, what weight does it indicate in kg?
52
